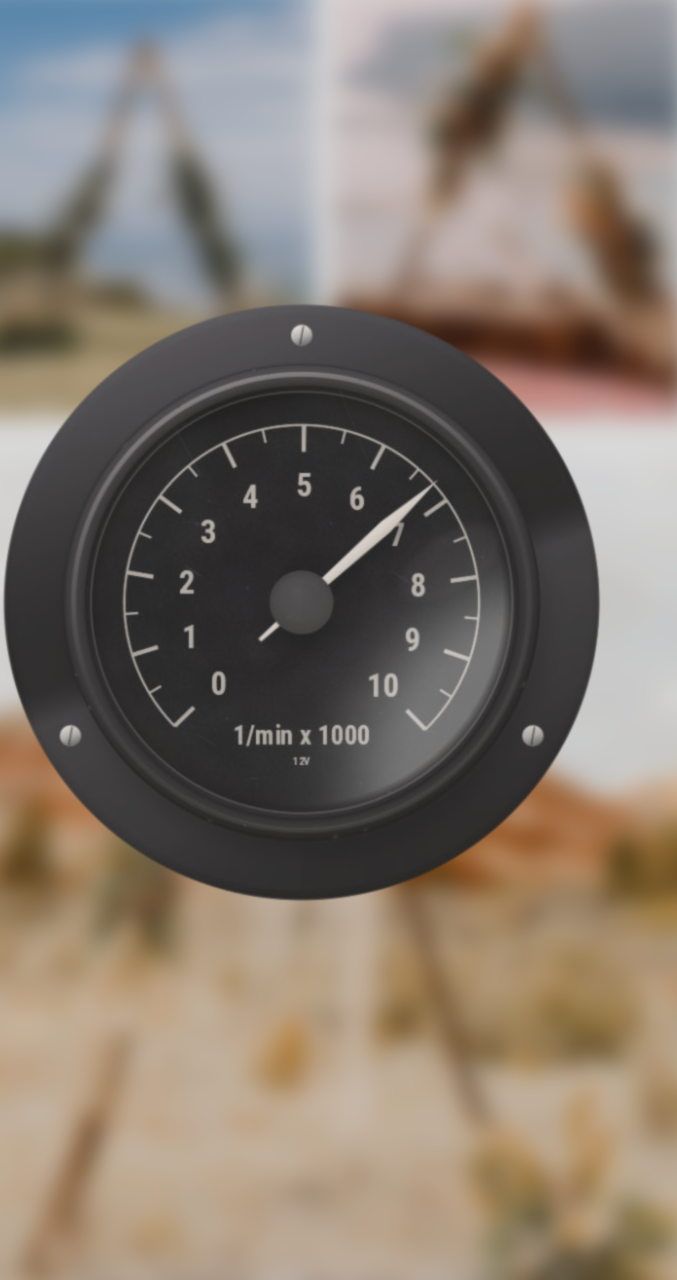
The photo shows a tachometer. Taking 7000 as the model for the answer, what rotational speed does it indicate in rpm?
6750
